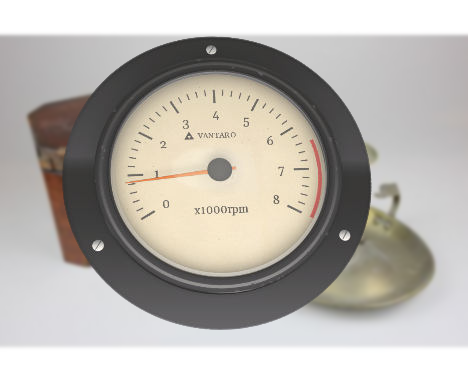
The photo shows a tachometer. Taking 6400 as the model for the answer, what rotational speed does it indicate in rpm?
800
